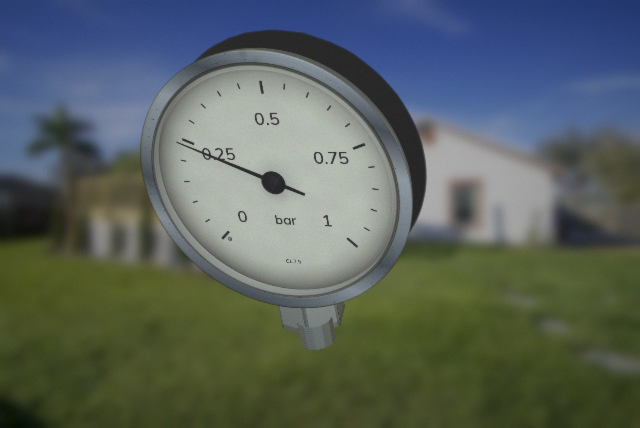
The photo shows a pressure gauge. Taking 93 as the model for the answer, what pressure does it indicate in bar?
0.25
